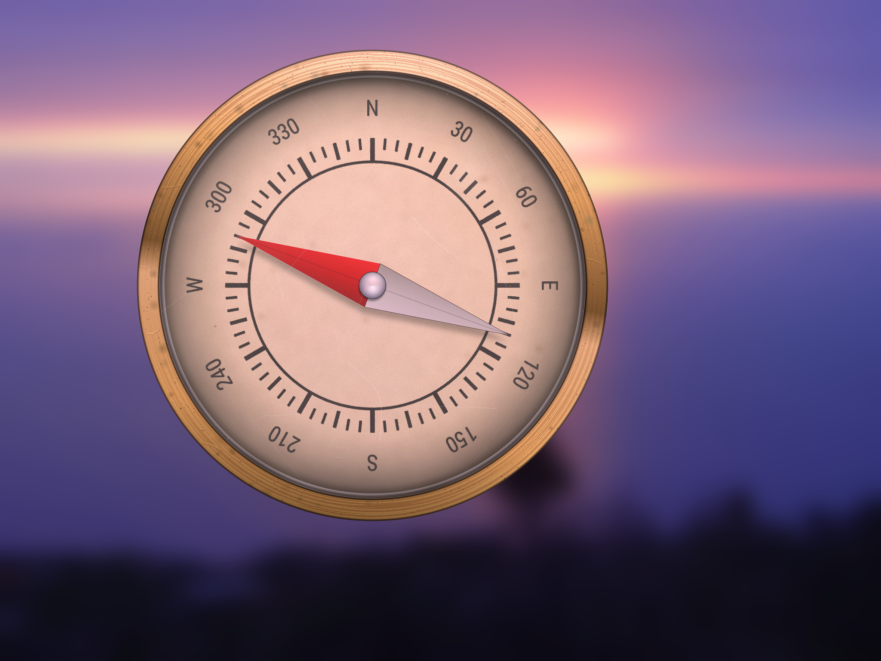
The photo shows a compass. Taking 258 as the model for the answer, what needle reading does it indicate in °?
290
